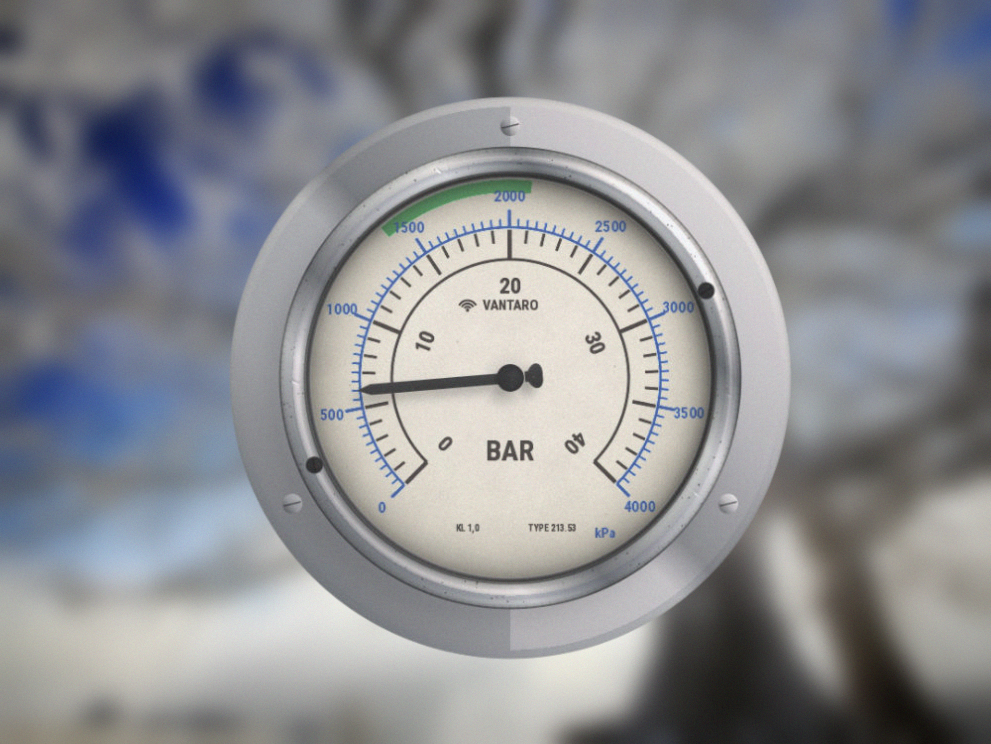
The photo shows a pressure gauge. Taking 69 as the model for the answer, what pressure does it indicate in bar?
6
